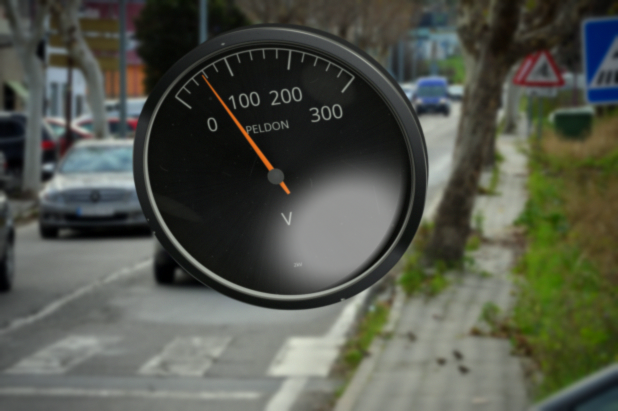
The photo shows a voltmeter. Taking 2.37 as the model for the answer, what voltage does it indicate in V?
60
